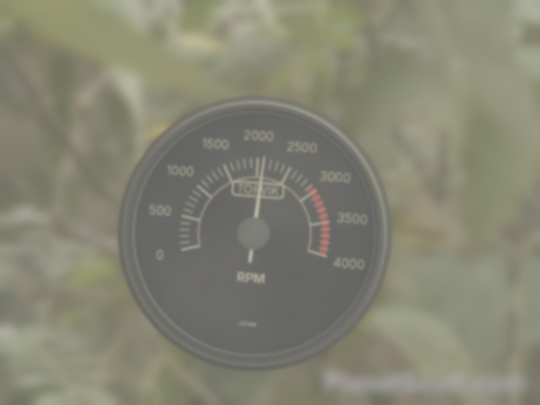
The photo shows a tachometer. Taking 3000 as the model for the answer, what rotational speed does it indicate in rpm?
2100
